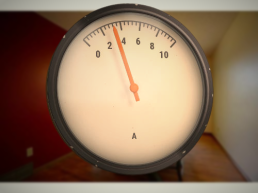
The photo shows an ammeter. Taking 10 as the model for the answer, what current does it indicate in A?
3.2
